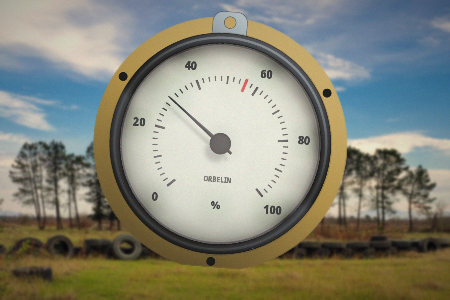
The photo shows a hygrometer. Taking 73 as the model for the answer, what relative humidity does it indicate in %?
30
